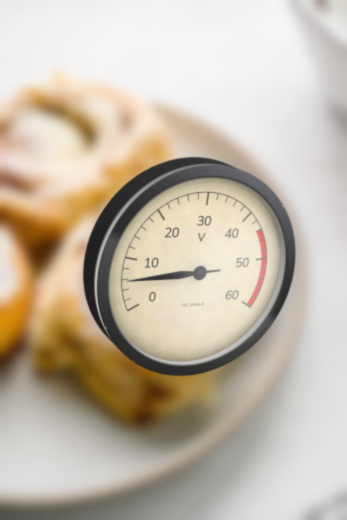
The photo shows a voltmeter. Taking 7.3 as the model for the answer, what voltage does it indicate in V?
6
